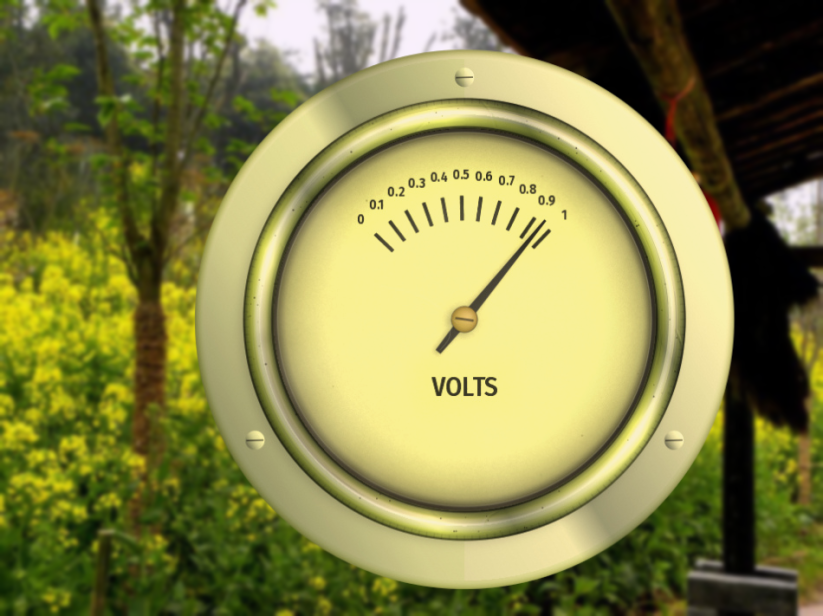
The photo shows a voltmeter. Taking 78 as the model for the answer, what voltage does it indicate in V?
0.95
